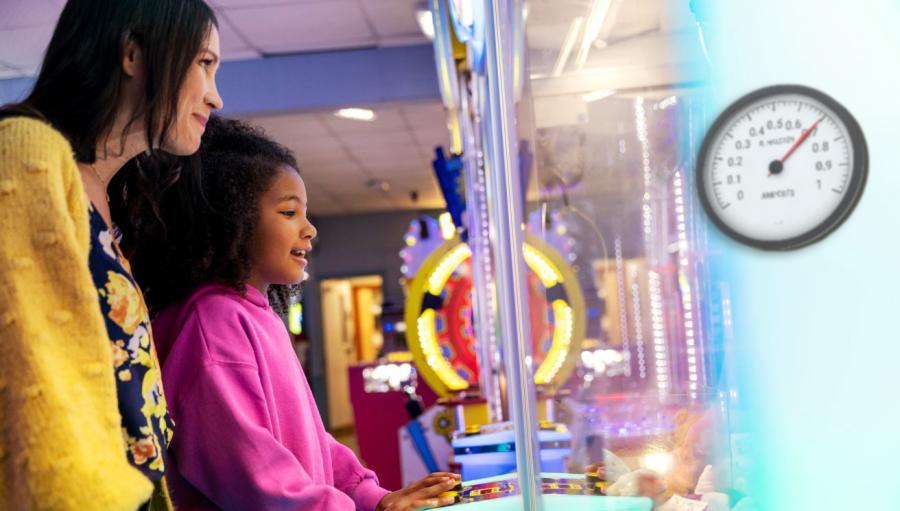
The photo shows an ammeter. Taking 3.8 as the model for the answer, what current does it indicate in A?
0.7
